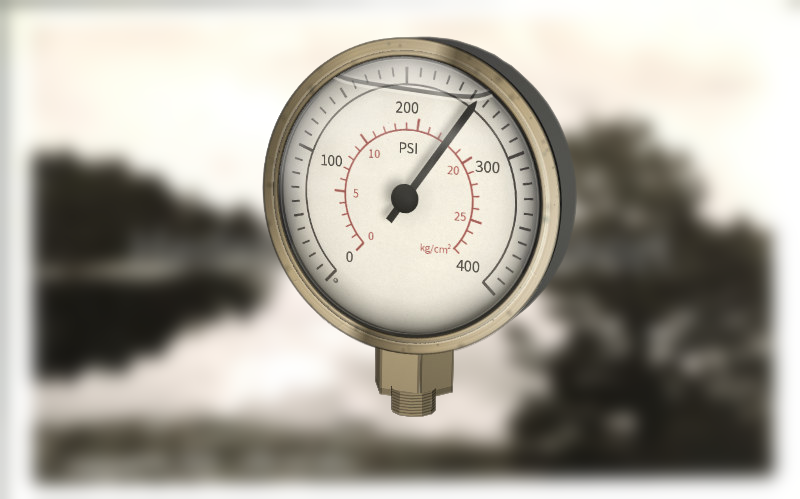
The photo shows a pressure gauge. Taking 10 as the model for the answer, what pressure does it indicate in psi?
255
